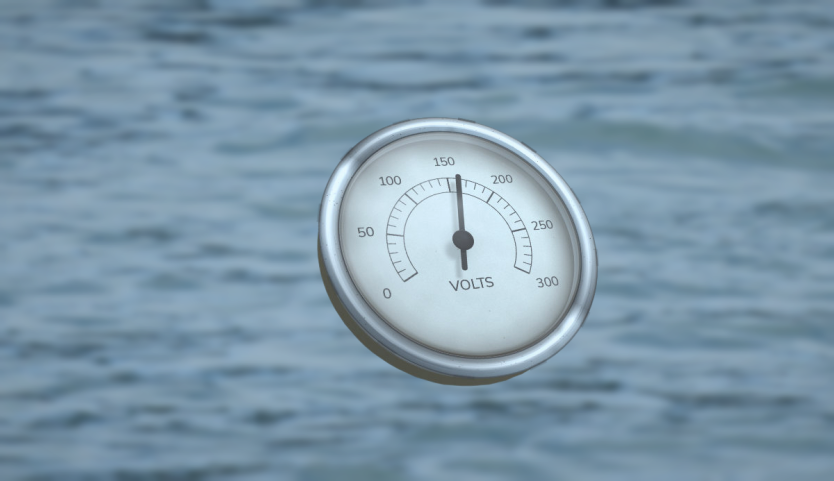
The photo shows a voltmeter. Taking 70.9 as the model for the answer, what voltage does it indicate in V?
160
